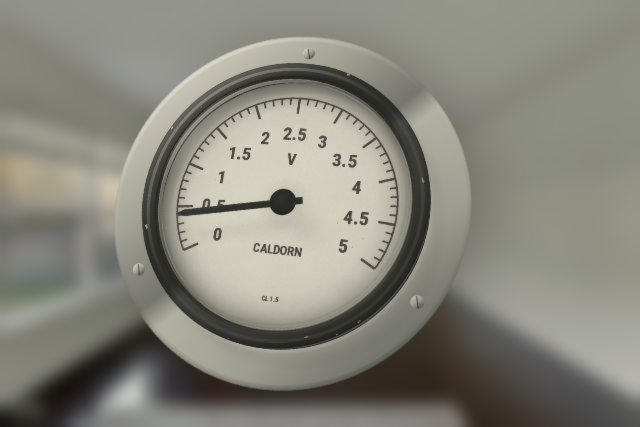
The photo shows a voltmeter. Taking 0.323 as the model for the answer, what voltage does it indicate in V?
0.4
